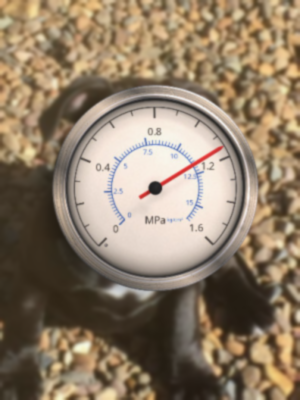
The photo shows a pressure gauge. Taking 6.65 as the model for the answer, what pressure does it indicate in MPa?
1.15
